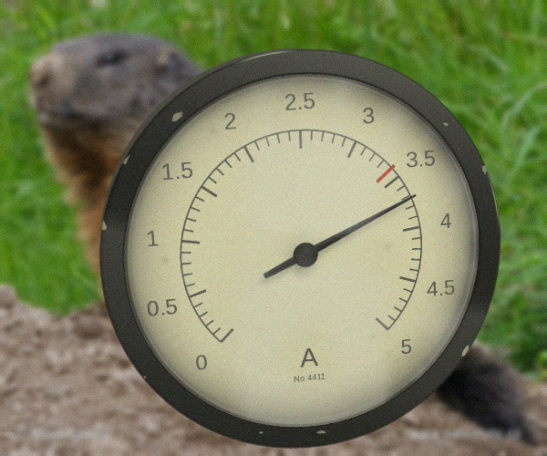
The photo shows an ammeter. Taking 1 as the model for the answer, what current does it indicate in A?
3.7
